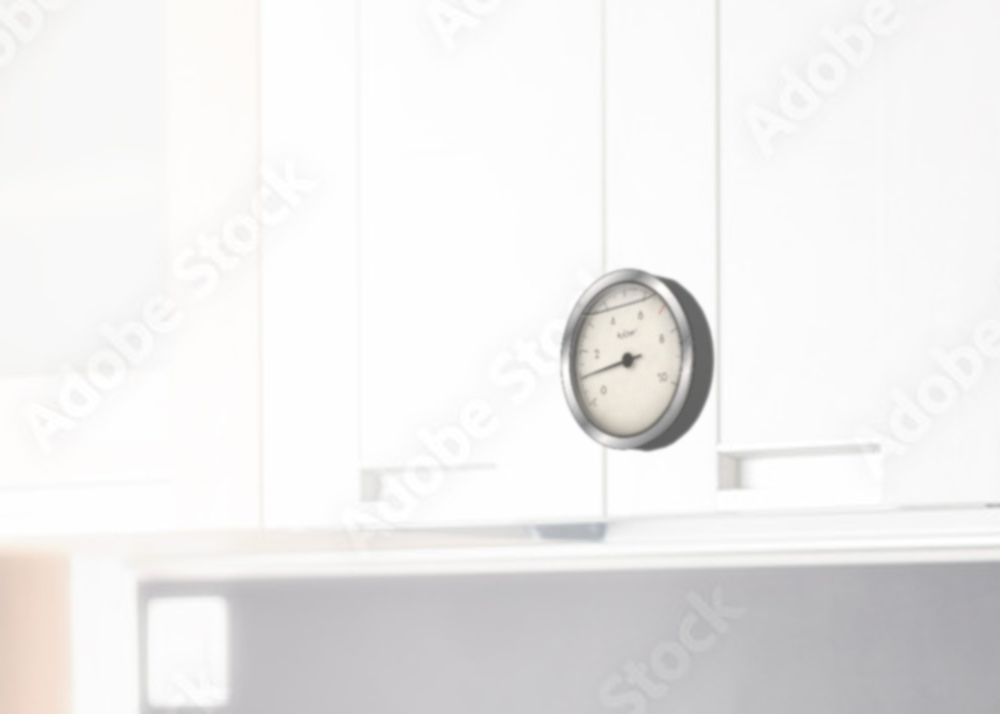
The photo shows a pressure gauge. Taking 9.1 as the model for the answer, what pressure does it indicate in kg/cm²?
1
